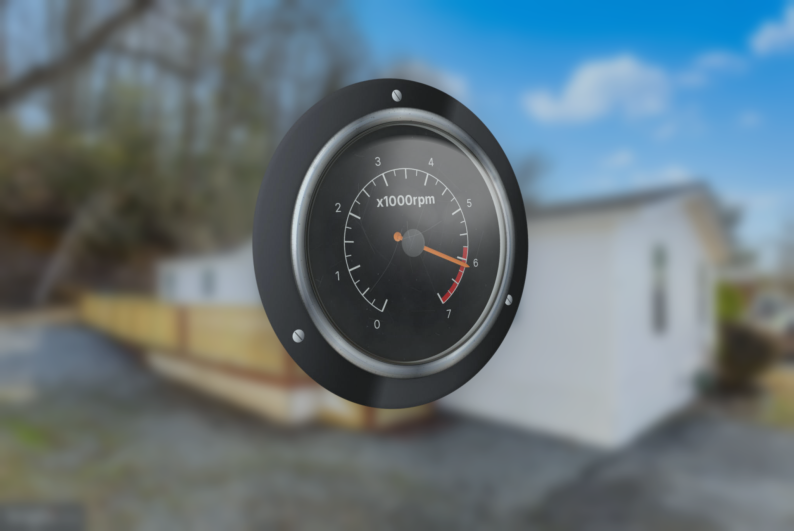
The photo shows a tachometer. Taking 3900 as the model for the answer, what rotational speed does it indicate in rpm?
6125
